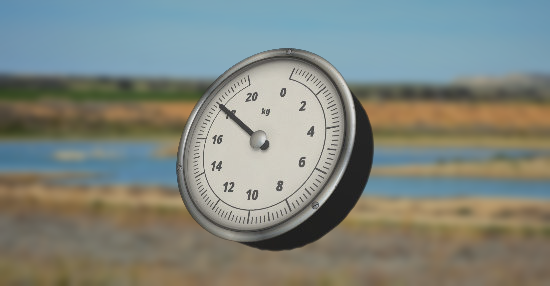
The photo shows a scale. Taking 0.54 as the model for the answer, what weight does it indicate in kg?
18
